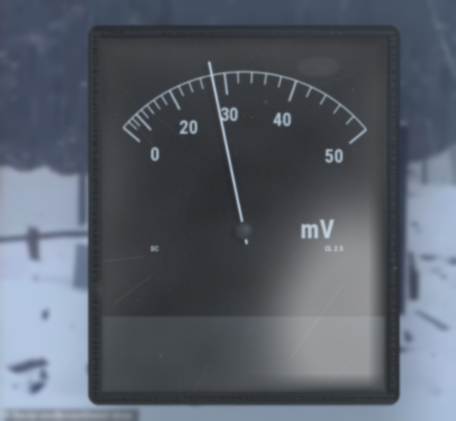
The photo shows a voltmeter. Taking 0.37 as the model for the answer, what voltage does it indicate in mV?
28
